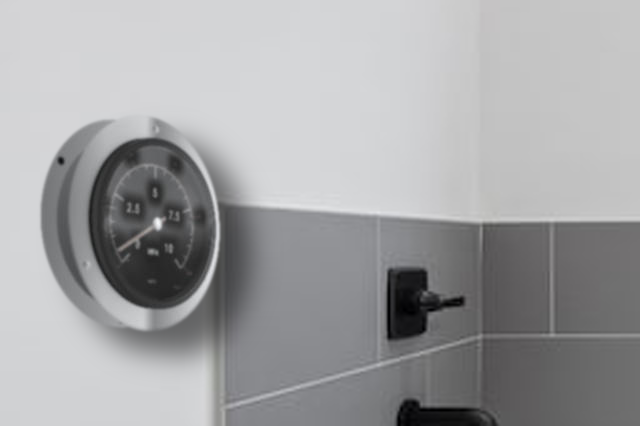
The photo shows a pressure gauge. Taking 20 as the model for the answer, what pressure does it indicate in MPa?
0.5
